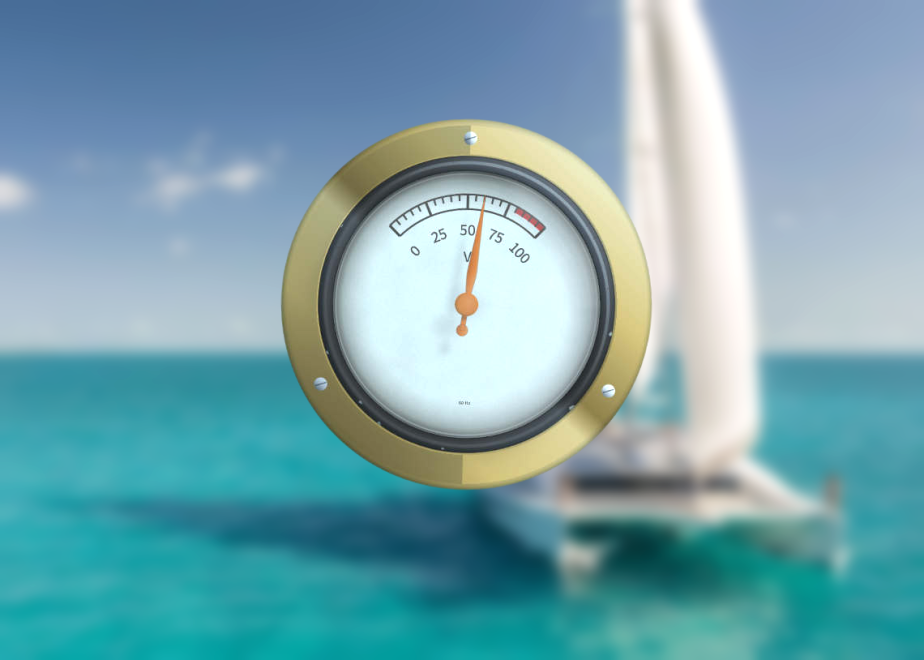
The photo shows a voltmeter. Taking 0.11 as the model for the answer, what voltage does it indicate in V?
60
